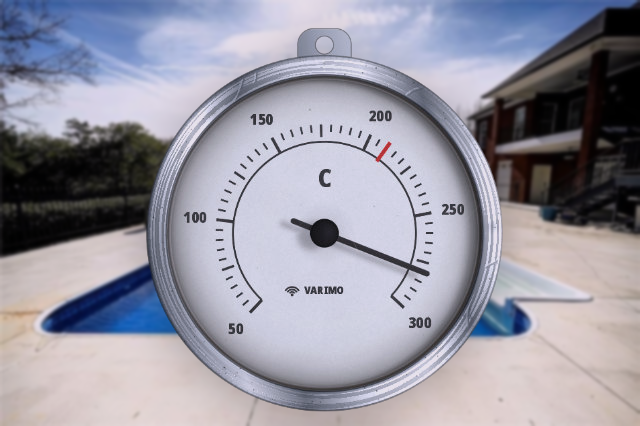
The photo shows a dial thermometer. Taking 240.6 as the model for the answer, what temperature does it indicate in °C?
280
